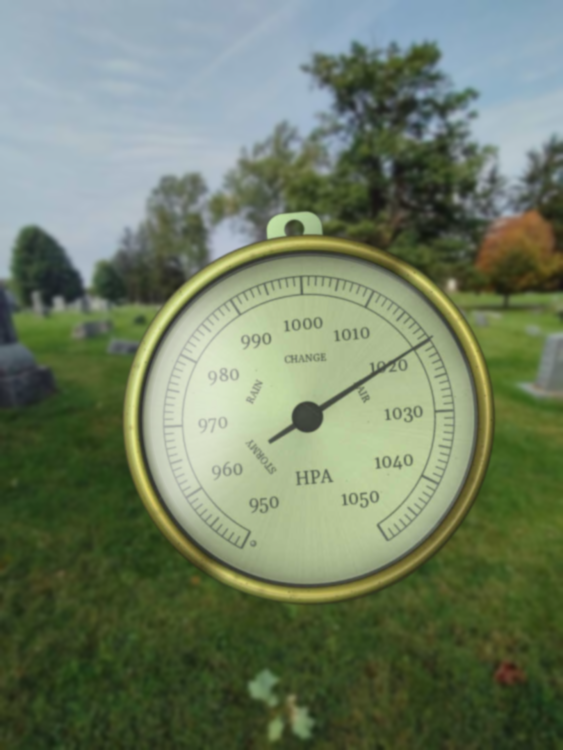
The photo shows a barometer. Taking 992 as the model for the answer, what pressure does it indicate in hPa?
1020
